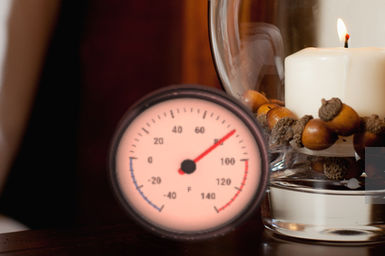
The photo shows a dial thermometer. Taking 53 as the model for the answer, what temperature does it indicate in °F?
80
